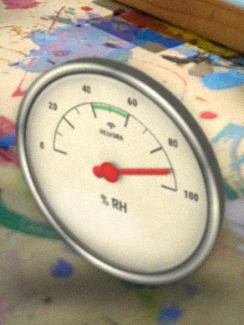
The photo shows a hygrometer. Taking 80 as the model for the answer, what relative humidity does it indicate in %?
90
